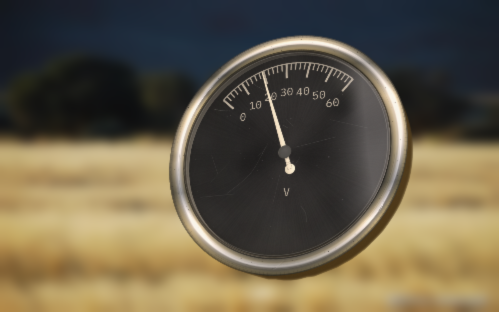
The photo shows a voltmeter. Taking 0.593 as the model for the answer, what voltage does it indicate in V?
20
